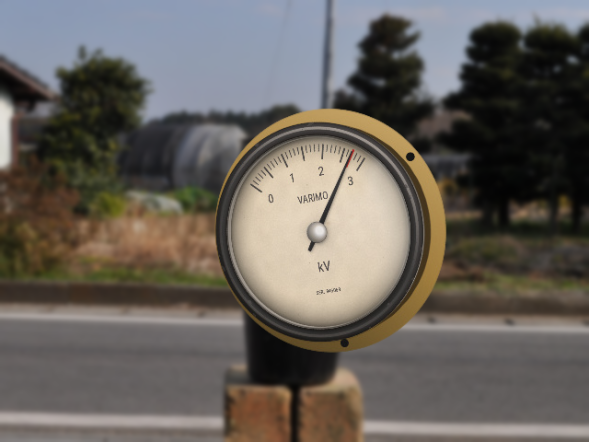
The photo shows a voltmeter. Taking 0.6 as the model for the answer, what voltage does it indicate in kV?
2.7
